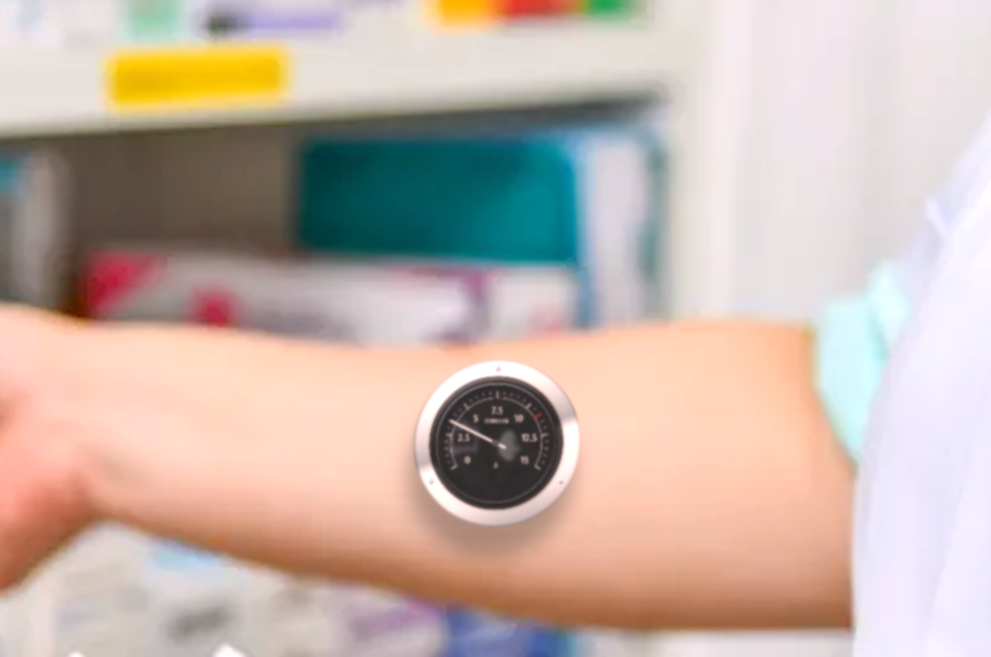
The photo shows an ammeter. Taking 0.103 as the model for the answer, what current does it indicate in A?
3.5
